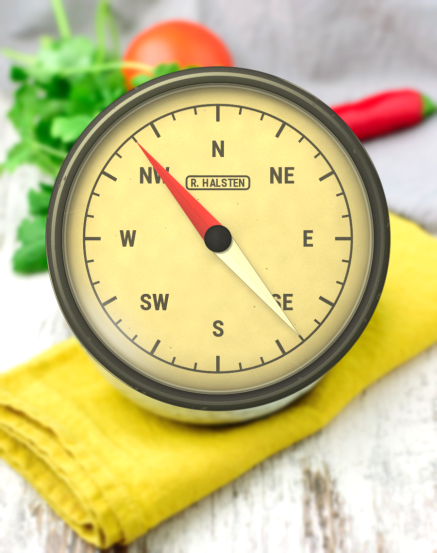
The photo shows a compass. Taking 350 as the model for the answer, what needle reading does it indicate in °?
320
